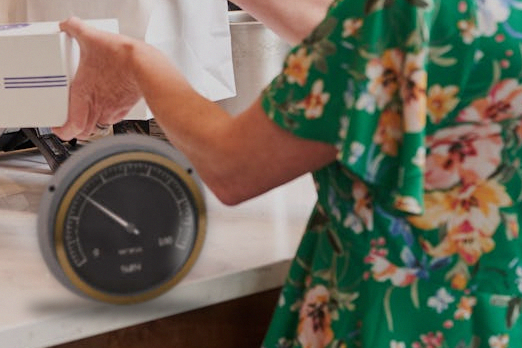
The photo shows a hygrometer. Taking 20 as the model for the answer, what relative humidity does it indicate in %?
30
